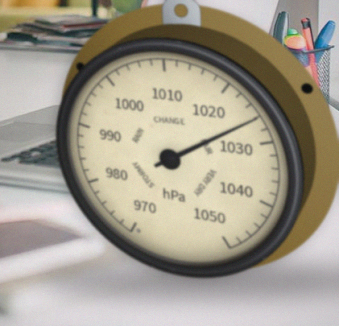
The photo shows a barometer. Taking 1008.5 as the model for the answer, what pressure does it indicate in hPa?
1026
